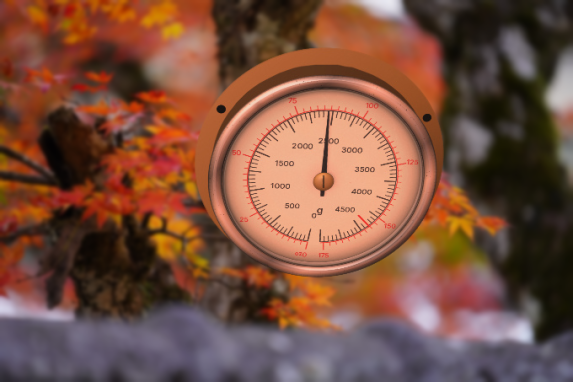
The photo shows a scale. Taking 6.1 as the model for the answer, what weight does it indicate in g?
2450
